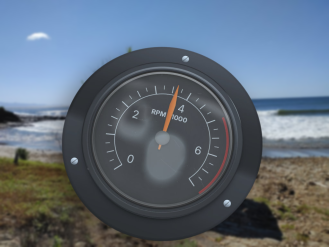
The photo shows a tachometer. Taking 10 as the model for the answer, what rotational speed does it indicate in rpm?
3625
